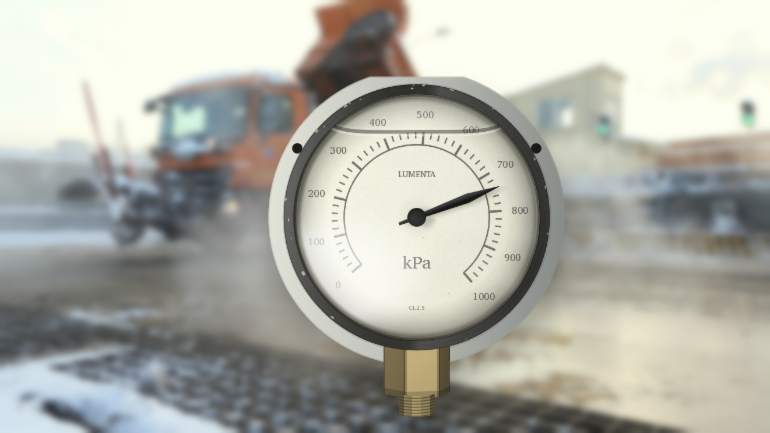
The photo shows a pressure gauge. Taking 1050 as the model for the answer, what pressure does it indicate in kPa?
740
